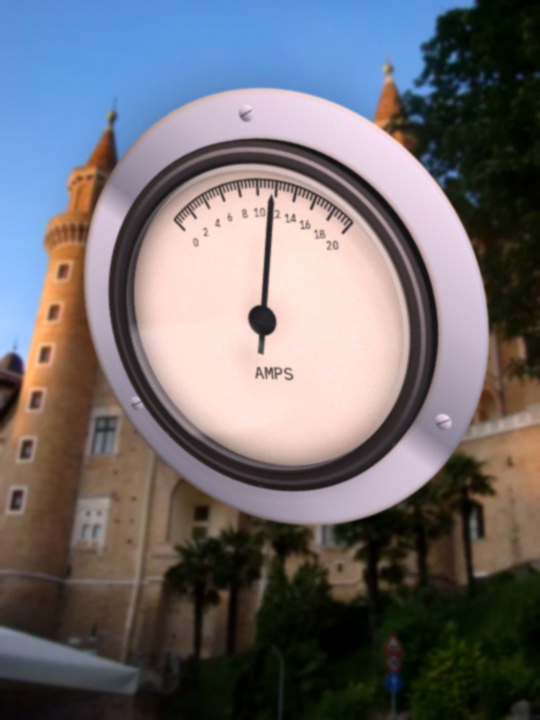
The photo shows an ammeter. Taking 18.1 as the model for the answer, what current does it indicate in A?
12
